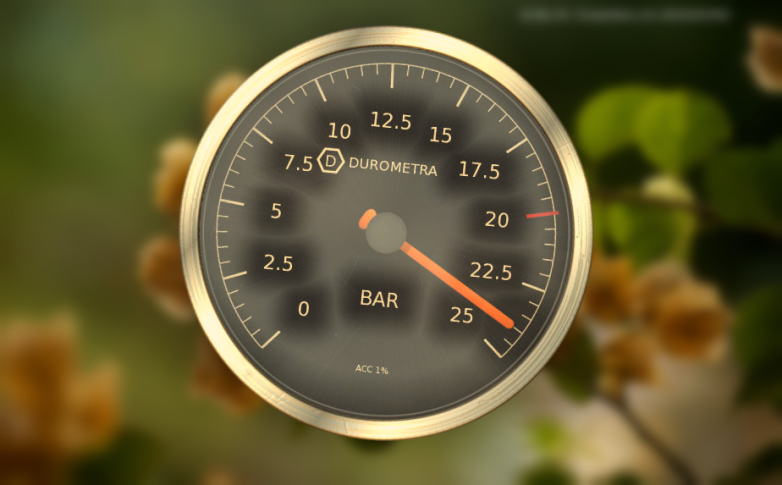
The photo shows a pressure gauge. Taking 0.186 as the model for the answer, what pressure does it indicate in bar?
24
